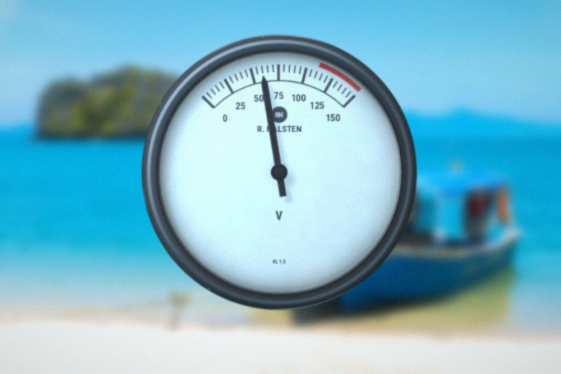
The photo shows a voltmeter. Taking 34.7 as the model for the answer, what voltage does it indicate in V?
60
